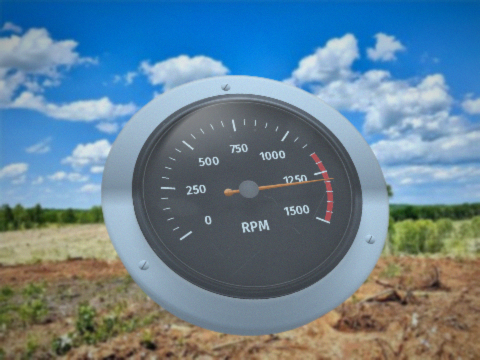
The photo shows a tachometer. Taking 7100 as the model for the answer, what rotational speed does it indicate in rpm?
1300
